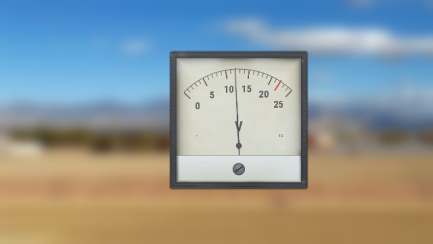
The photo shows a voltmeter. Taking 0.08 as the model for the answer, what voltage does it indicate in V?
12
